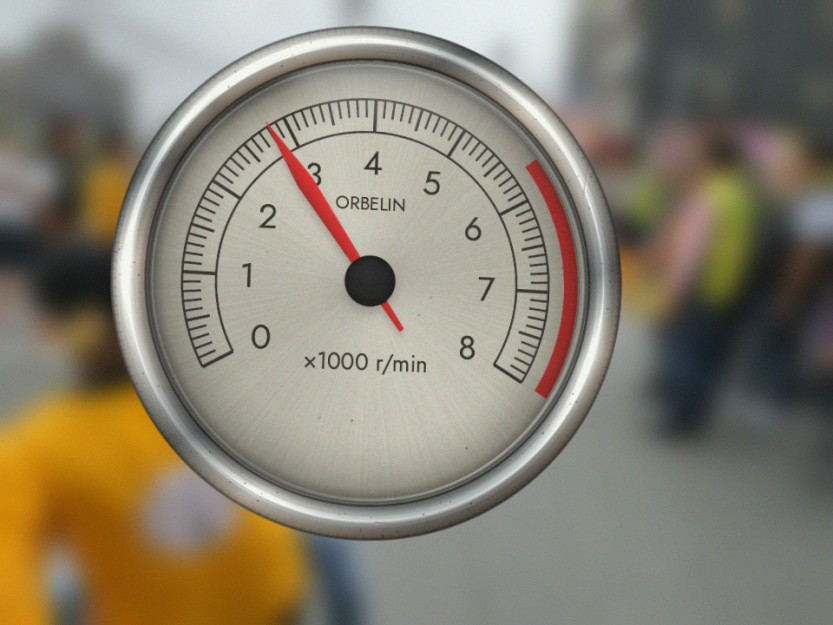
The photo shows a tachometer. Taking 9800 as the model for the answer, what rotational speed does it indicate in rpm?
2800
